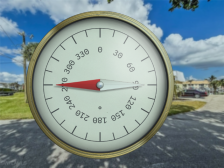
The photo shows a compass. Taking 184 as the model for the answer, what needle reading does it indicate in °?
270
